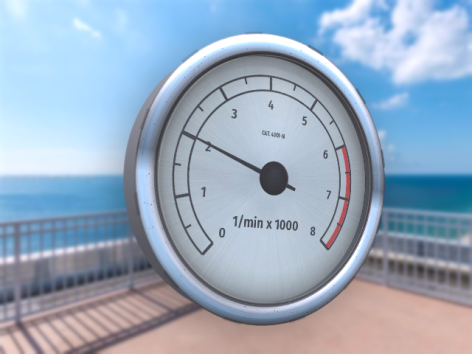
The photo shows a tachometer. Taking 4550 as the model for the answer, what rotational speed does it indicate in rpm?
2000
